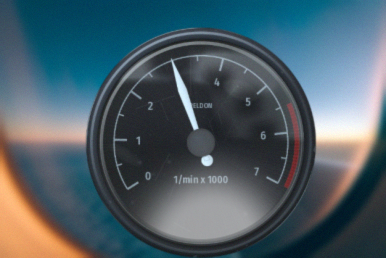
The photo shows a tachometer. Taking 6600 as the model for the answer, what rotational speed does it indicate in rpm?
3000
